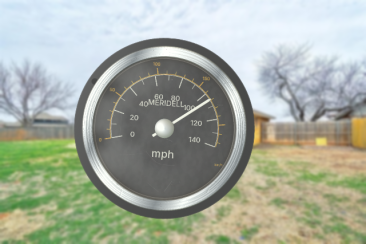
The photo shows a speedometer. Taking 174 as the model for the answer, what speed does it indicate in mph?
105
